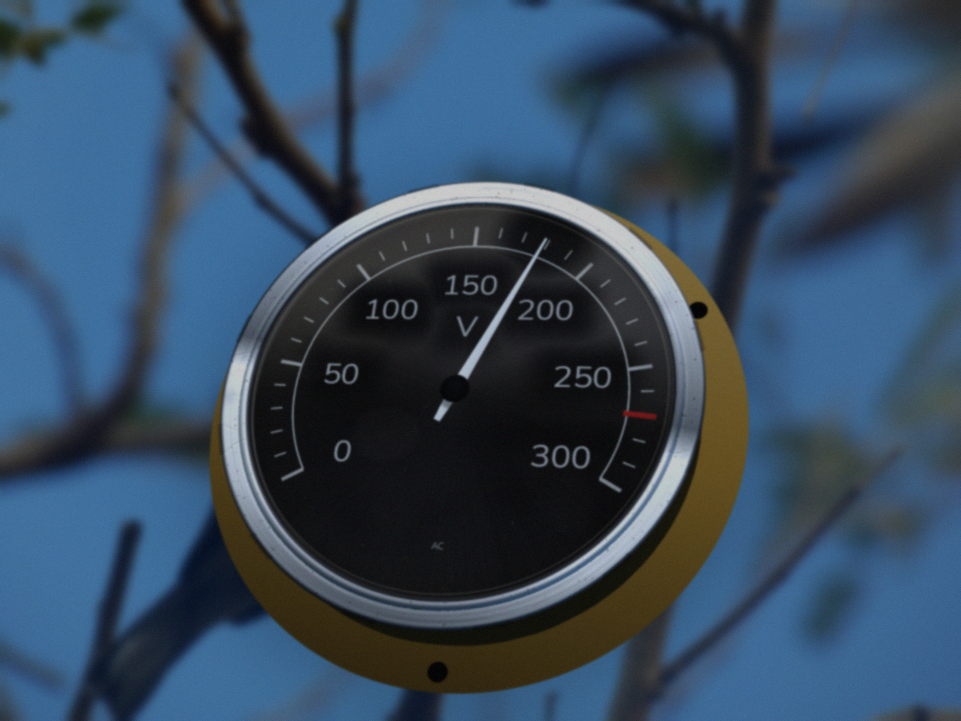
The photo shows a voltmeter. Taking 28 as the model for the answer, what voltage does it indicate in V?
180
